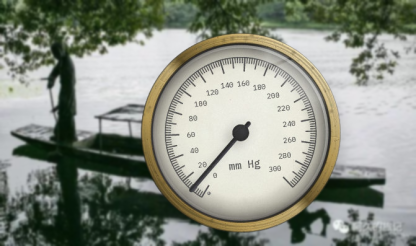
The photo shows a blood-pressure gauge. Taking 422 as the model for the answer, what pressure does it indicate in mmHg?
10
